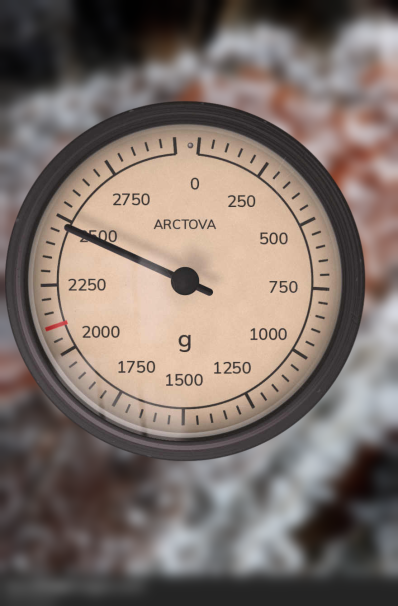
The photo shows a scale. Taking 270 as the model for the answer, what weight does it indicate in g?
2475
